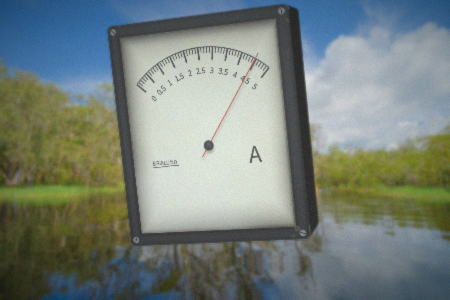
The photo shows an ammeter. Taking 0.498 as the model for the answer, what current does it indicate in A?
4.5
